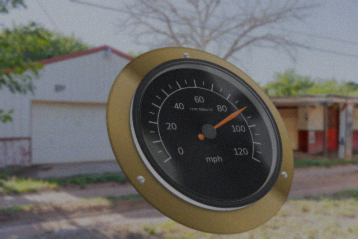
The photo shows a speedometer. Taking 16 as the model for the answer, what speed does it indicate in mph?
90
